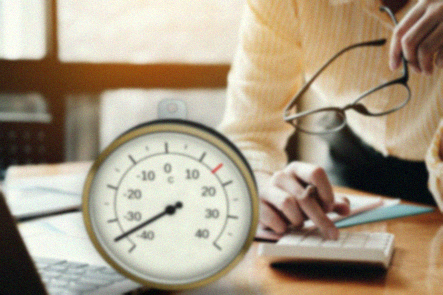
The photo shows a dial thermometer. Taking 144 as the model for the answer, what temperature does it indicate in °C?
-35
